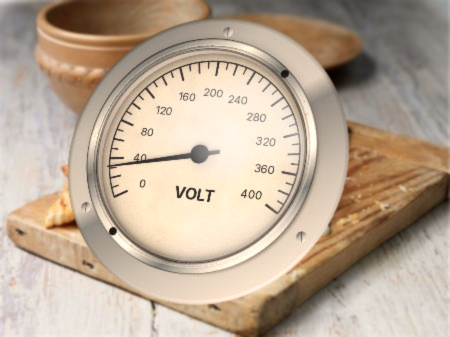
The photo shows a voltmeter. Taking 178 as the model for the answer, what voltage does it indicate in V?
30
